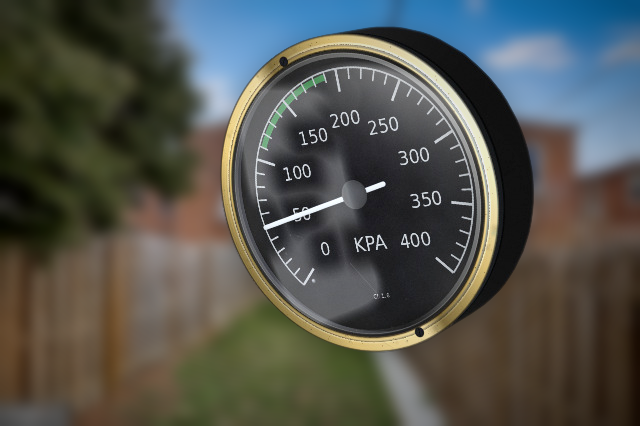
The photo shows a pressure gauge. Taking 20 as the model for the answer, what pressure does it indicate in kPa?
50
